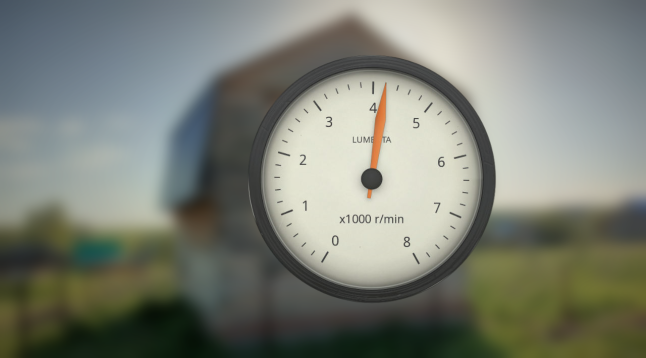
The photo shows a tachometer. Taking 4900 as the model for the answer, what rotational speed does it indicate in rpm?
4200
